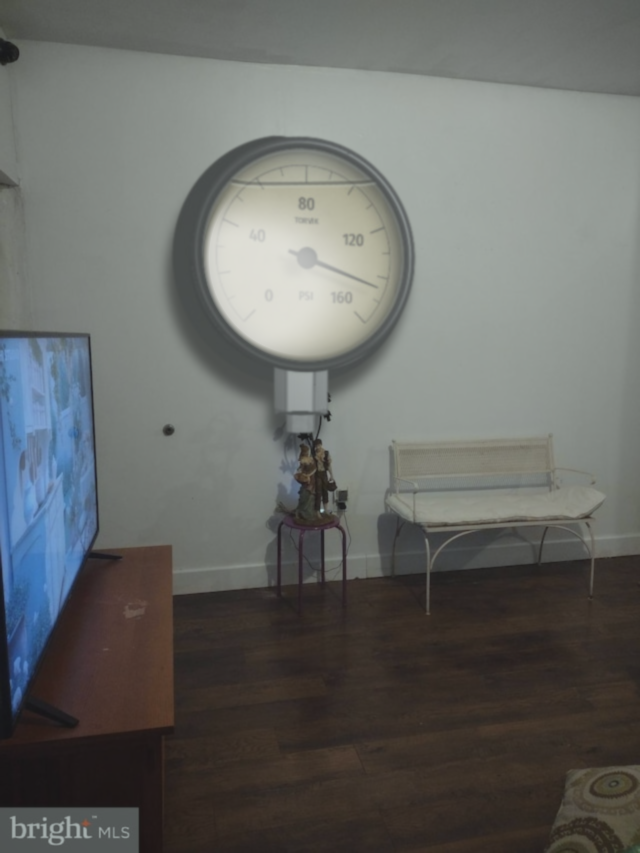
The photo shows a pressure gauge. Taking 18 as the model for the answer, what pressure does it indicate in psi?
145
